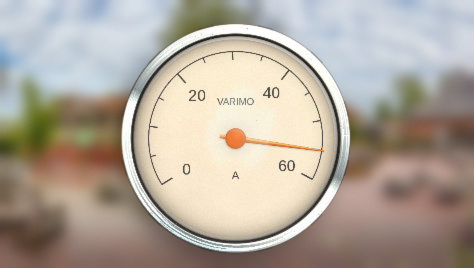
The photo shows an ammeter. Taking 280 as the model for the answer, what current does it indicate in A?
55
